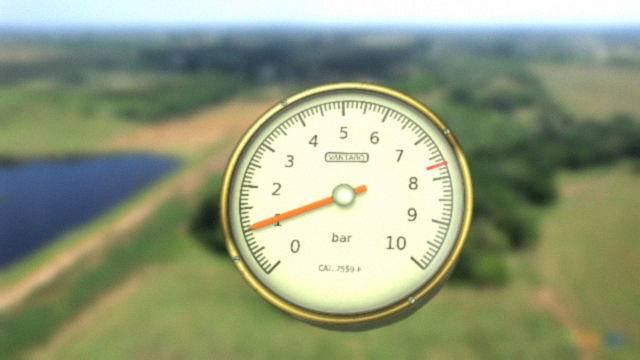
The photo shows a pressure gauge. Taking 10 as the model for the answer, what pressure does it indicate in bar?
1
